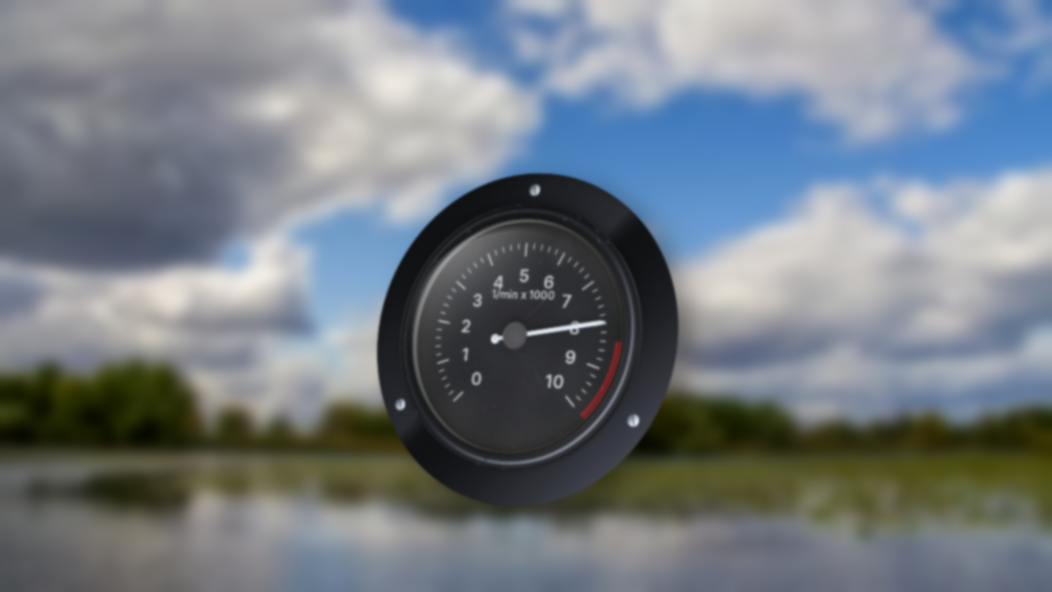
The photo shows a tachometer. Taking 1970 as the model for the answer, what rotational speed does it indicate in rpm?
8000
